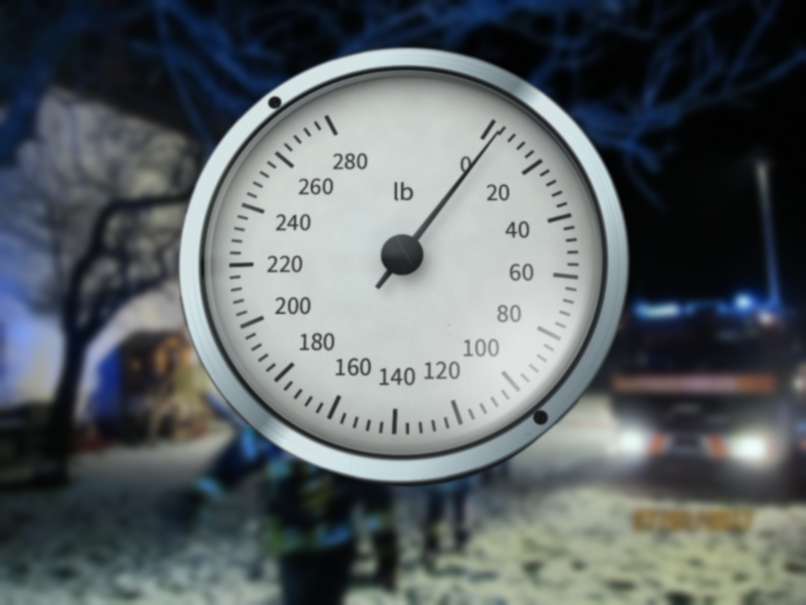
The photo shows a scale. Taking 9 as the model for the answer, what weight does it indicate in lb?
4
